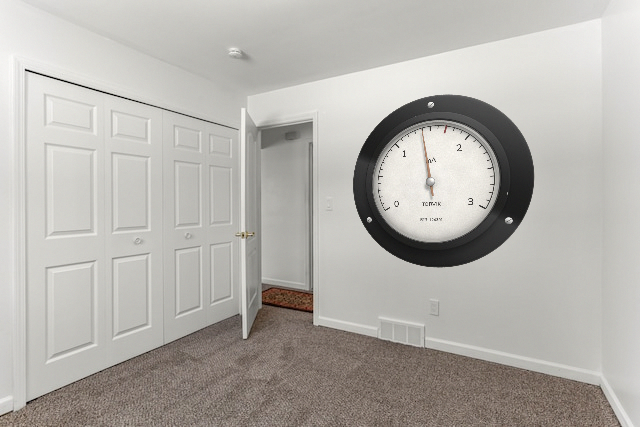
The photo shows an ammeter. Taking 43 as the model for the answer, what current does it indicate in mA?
1.4
